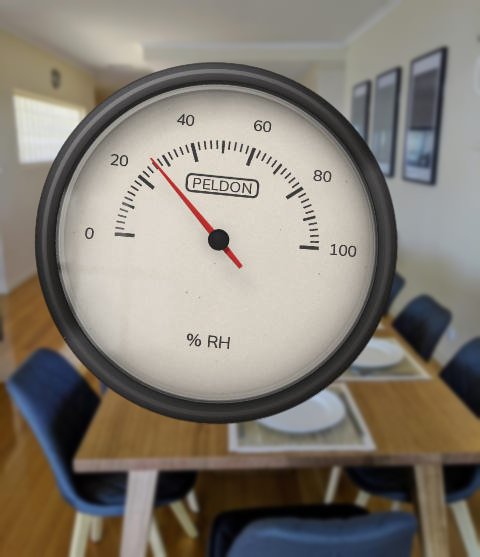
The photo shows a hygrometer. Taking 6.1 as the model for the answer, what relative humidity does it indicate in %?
26
